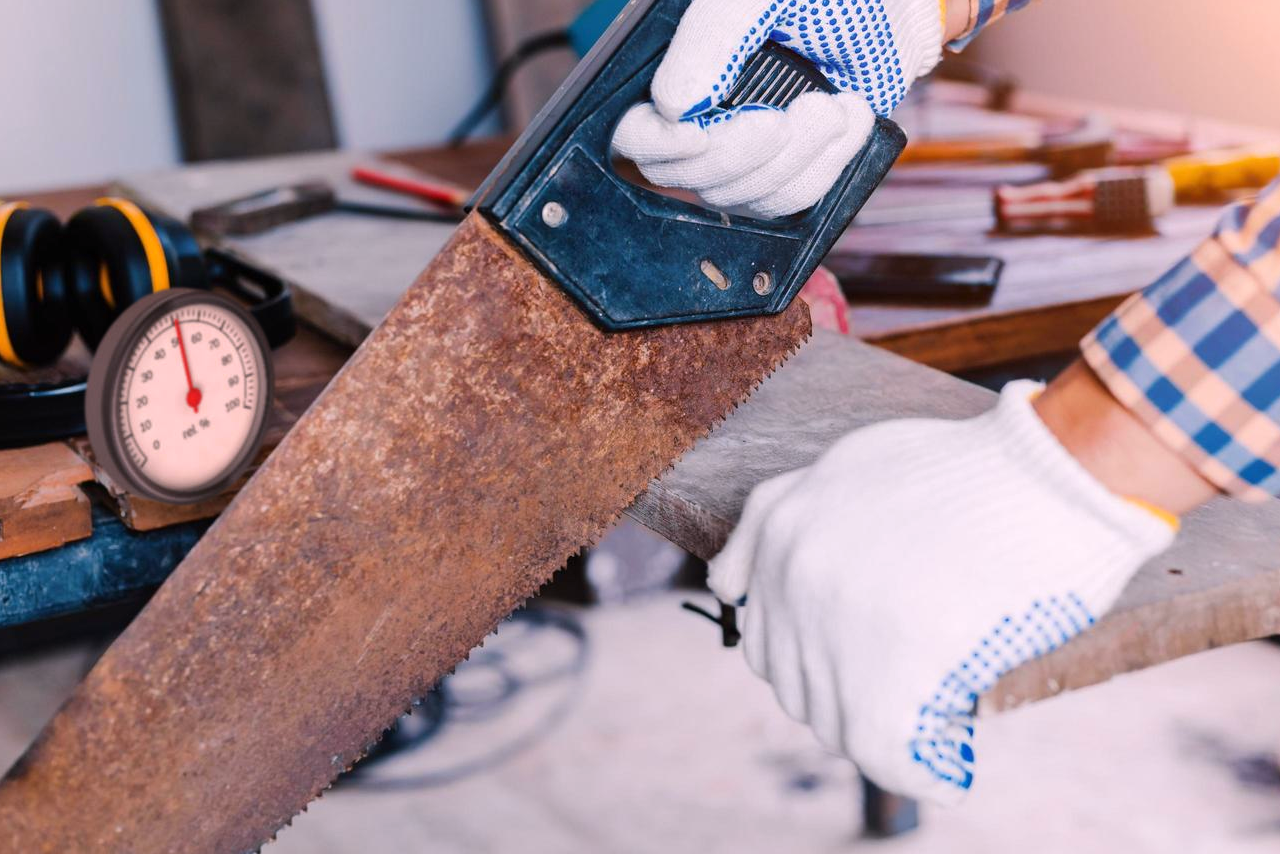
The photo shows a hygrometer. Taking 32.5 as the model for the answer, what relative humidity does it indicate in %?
50
